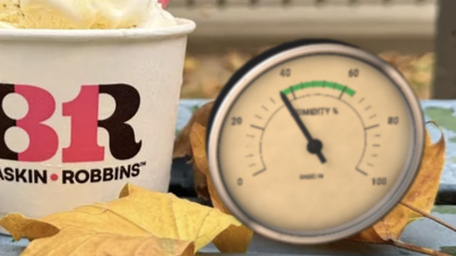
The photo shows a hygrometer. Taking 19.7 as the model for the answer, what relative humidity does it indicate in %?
36
